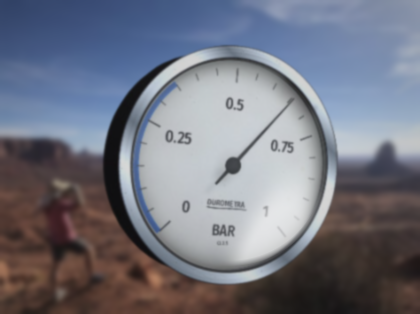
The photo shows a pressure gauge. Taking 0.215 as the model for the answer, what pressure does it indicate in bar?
0.65
